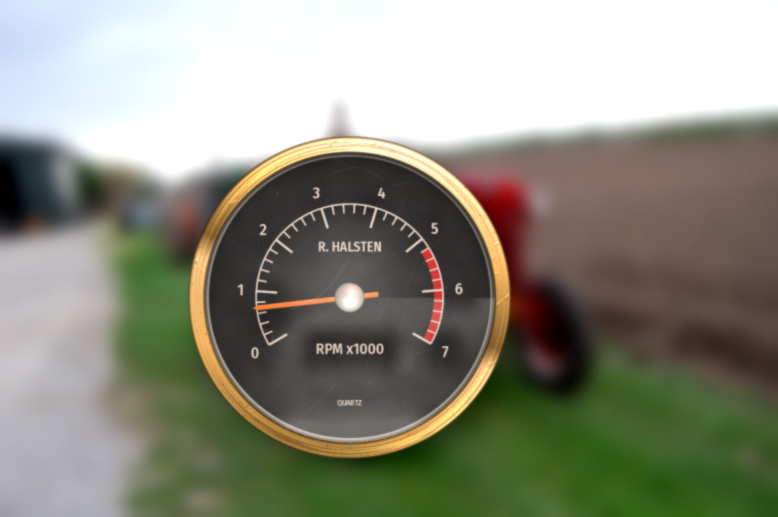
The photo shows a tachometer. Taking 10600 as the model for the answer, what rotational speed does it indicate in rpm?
700
